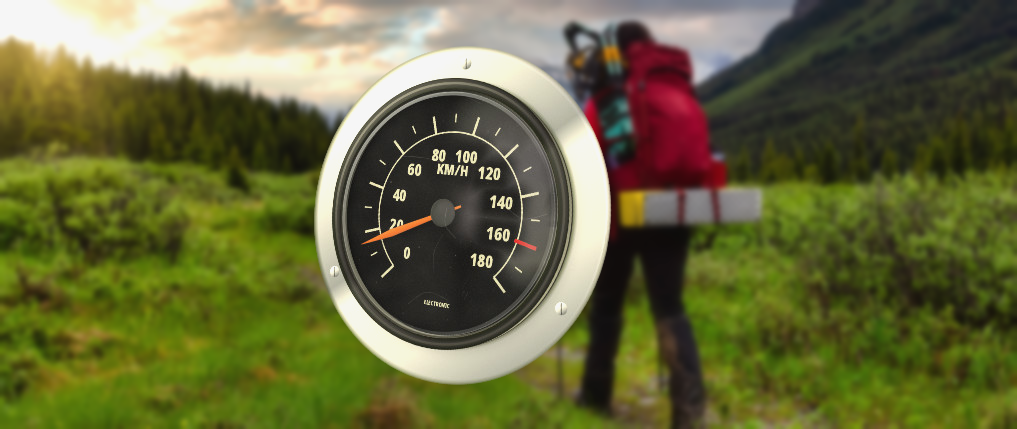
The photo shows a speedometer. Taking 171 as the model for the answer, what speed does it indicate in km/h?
15
